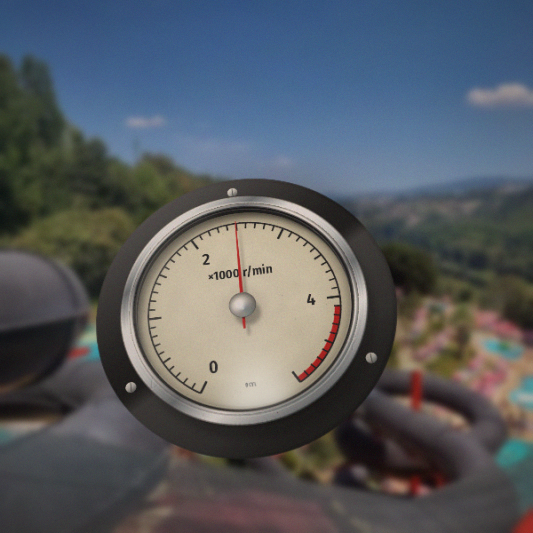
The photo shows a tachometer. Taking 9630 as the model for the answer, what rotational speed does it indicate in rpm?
2500
